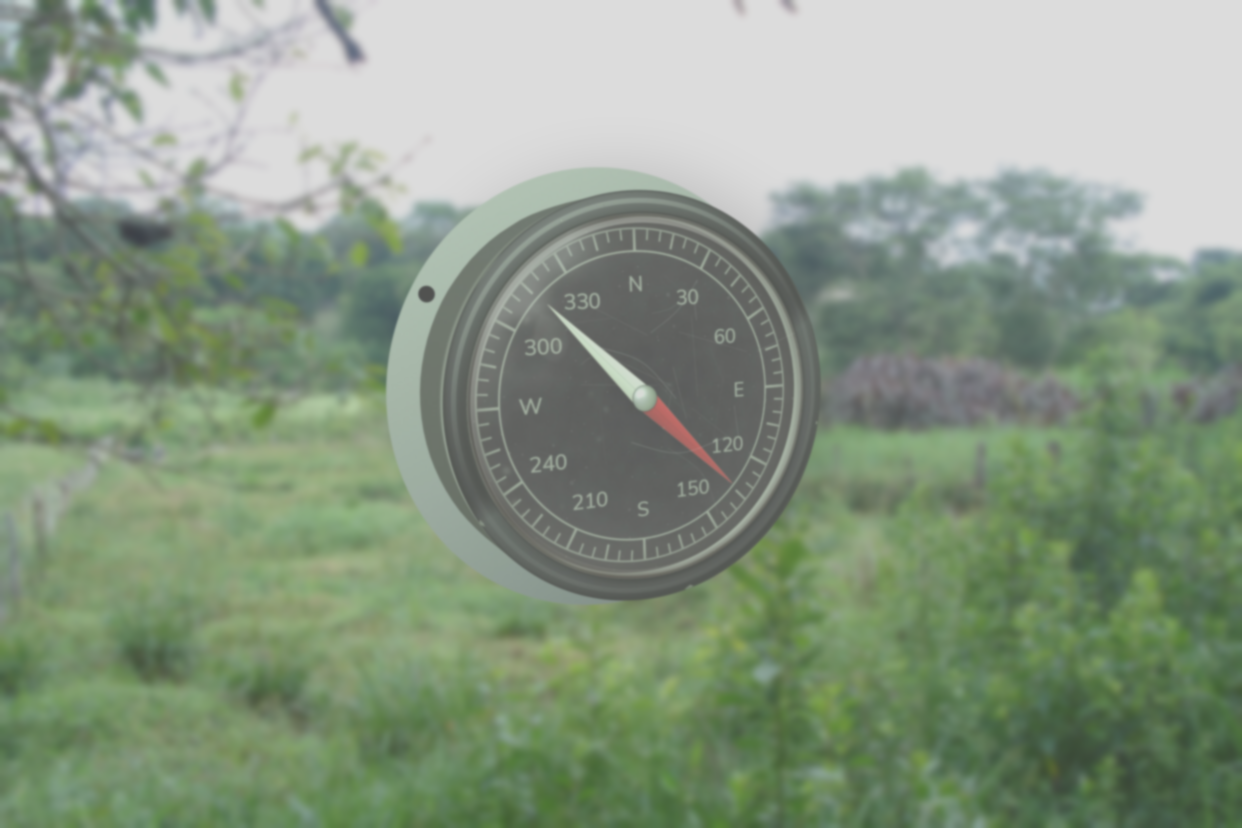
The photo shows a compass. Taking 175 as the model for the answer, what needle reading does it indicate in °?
135
